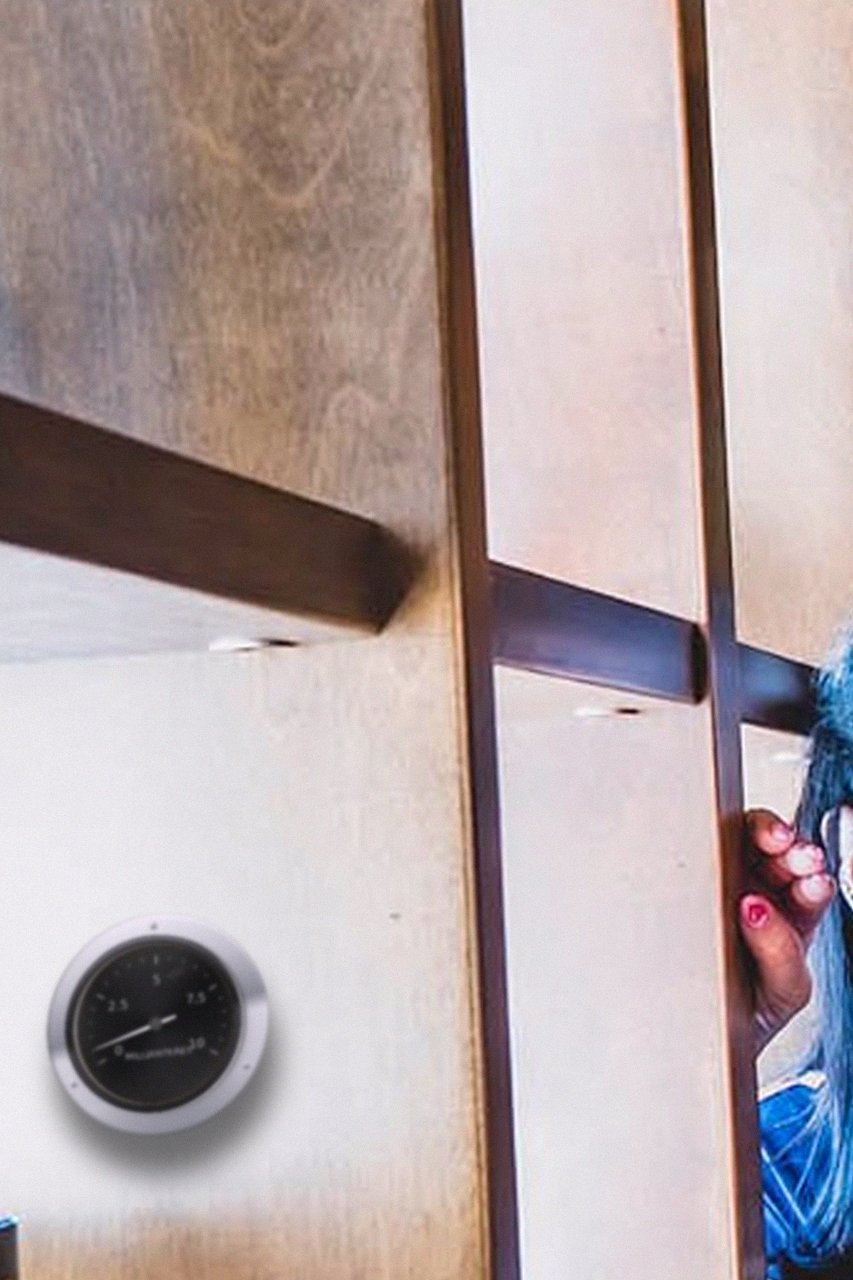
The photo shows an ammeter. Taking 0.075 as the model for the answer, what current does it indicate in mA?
0.5
